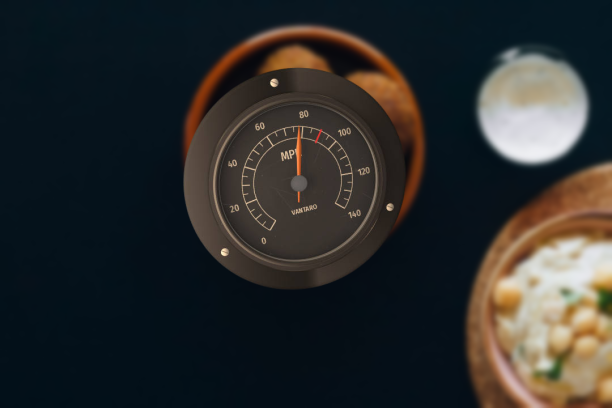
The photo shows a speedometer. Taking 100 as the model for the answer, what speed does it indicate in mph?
77.5
